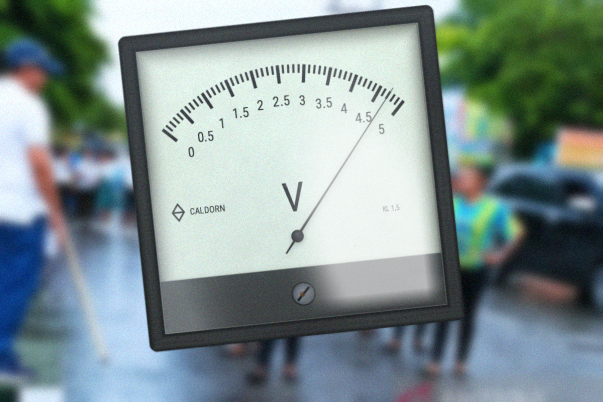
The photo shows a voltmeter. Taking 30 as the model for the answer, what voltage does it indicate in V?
4.7
